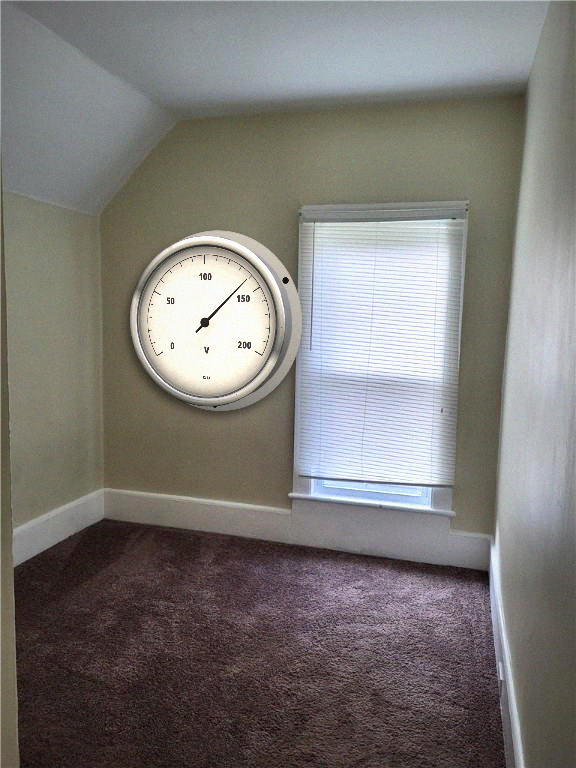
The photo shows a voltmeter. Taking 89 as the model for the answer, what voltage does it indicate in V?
140
